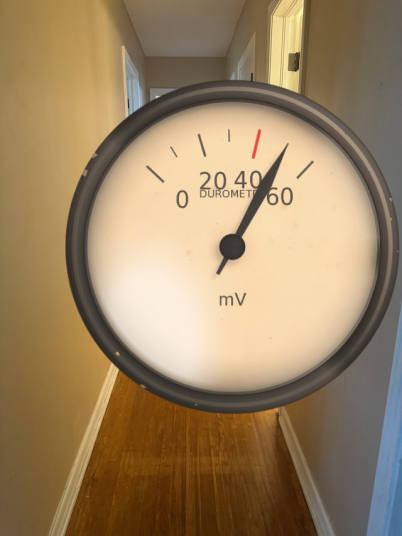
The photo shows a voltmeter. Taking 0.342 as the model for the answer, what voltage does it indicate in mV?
50
